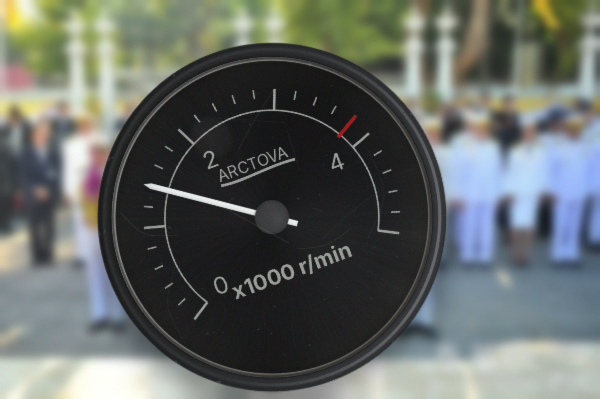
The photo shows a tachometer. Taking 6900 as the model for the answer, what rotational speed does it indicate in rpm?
1400
